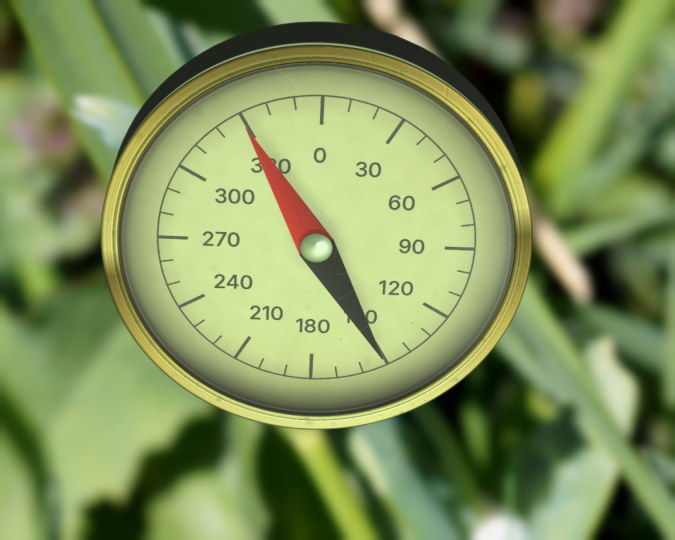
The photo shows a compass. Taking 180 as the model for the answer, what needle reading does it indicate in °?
330
